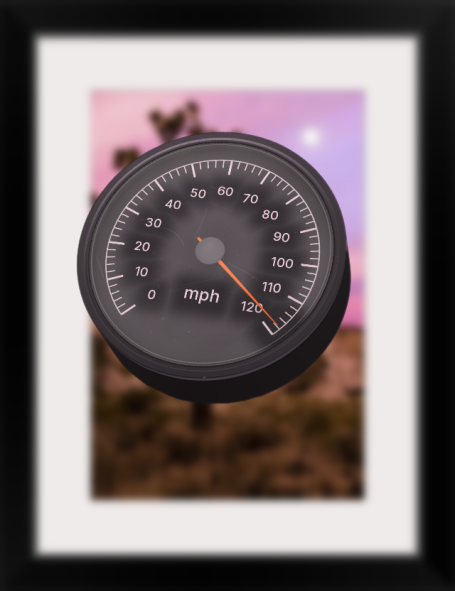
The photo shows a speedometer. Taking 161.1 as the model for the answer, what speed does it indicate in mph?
118
